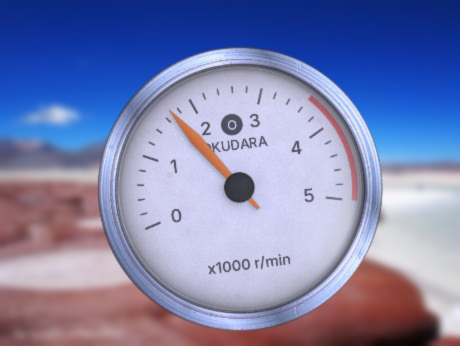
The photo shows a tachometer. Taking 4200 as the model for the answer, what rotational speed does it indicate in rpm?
1700
